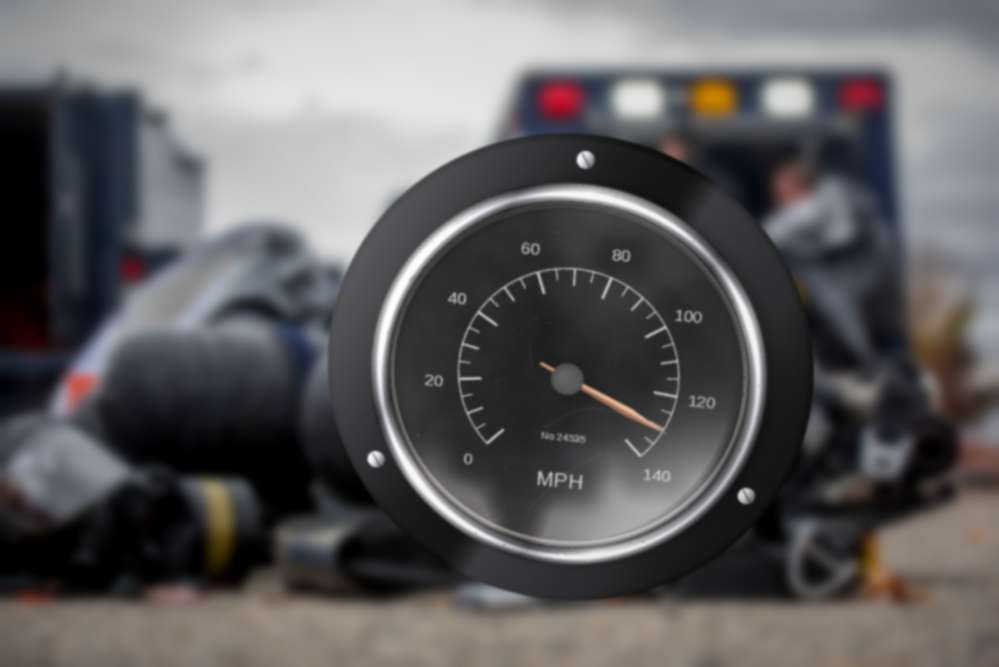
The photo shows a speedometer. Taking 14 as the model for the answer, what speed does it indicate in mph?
130
